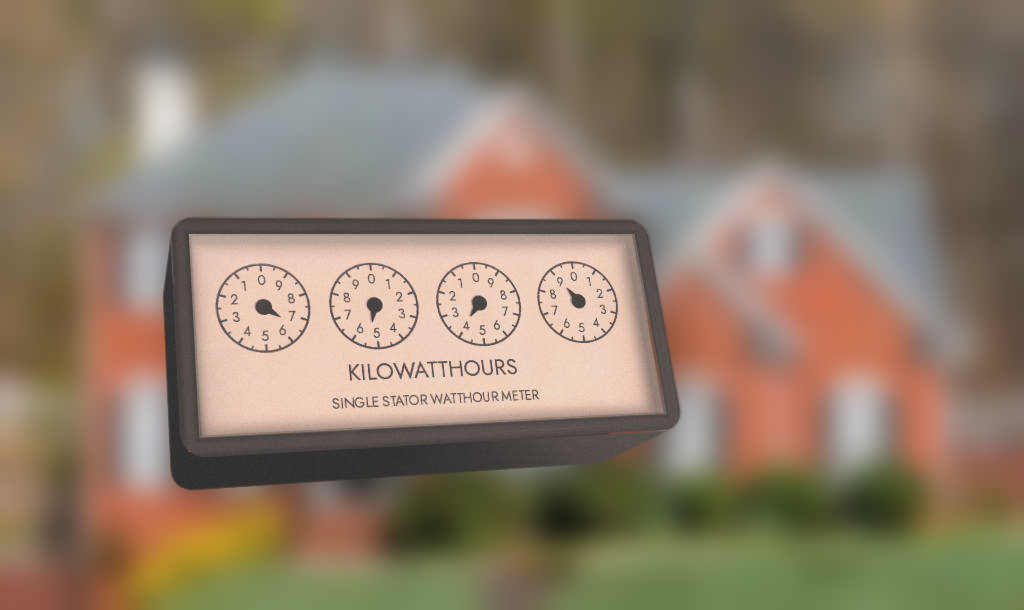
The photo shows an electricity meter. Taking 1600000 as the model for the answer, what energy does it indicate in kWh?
6539
